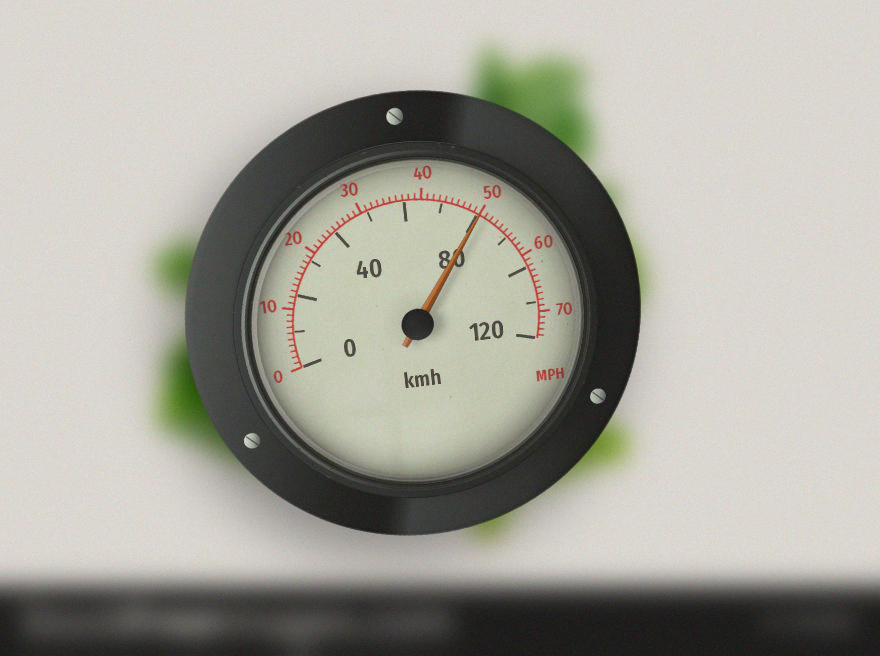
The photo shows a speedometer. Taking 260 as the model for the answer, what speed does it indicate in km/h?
80
